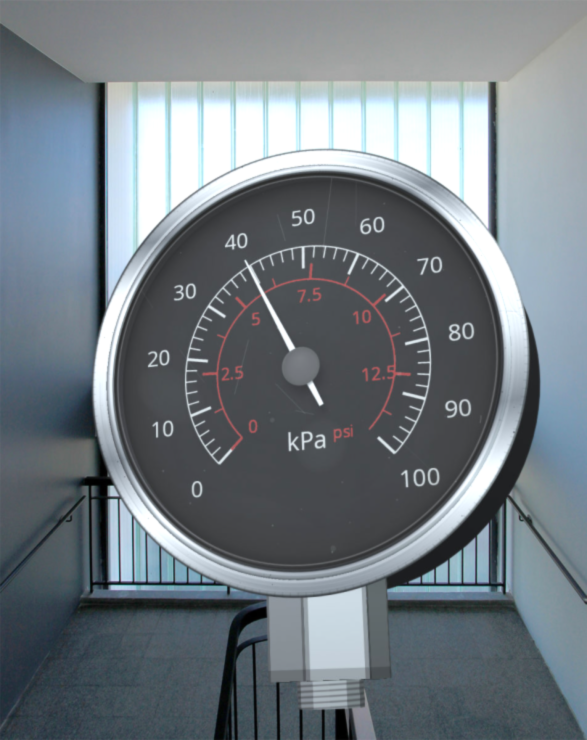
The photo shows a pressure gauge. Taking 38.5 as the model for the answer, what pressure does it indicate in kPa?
40
